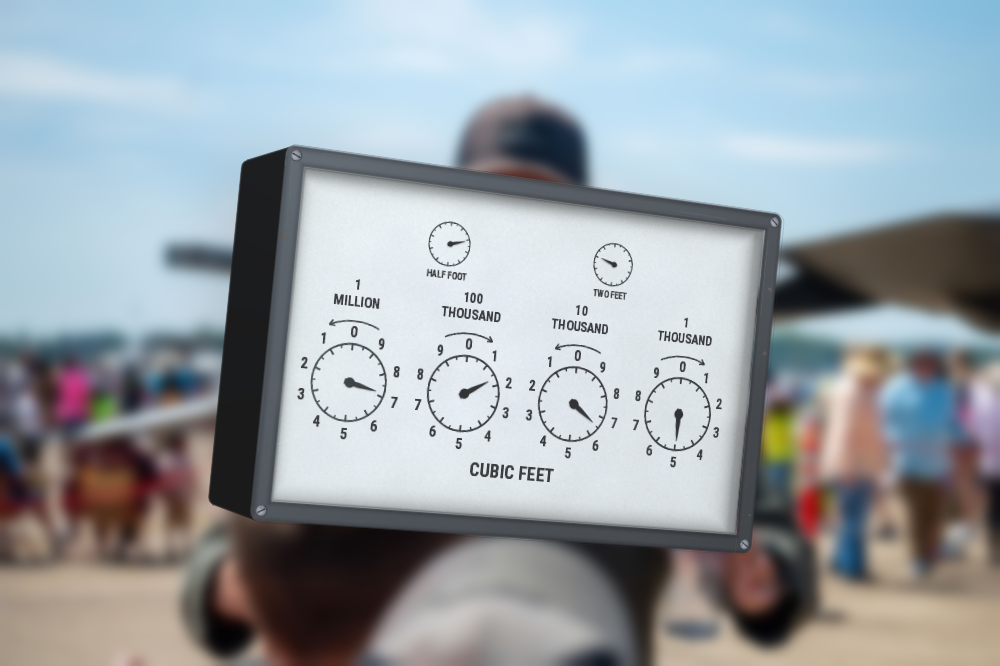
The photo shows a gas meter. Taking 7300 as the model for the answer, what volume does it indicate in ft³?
716500
